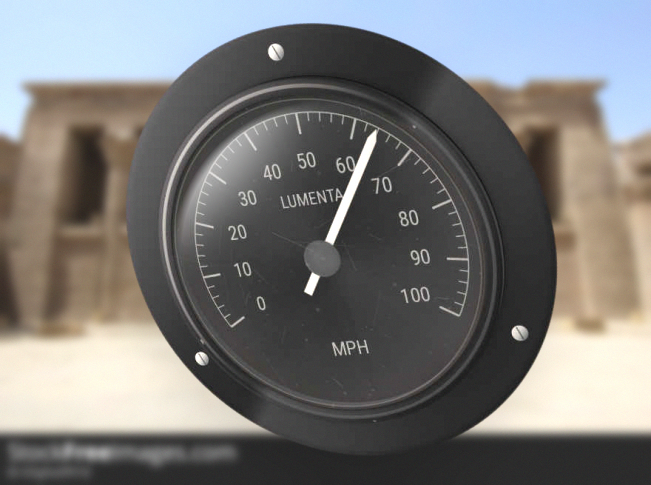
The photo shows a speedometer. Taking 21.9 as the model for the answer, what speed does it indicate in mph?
64
